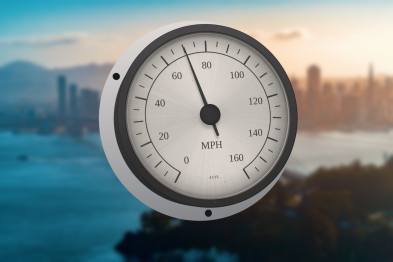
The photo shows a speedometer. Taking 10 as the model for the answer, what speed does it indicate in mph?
70
